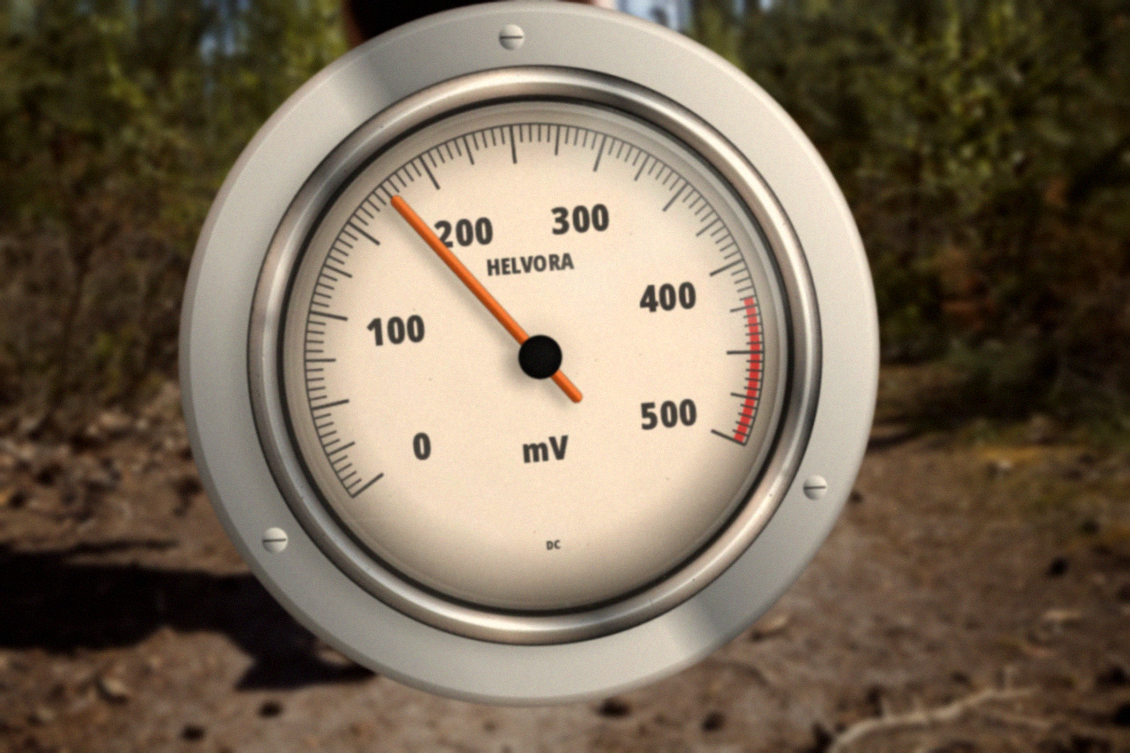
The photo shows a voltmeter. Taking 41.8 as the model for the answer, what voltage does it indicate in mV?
175
